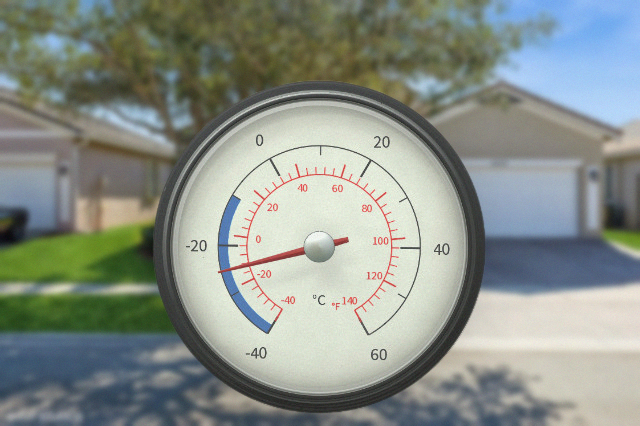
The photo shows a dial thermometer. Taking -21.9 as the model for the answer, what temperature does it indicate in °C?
-25
